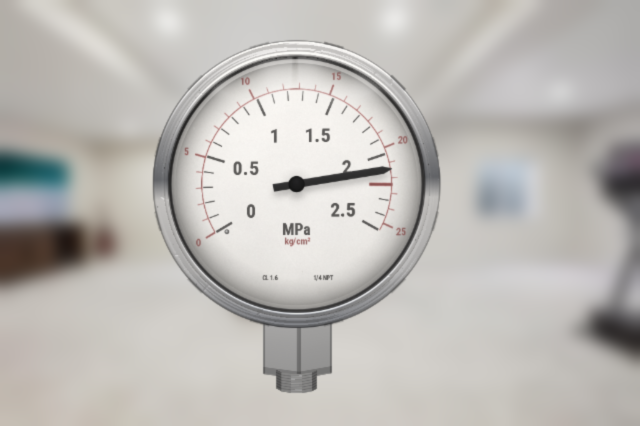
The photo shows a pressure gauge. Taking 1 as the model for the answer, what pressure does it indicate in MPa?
2.1
